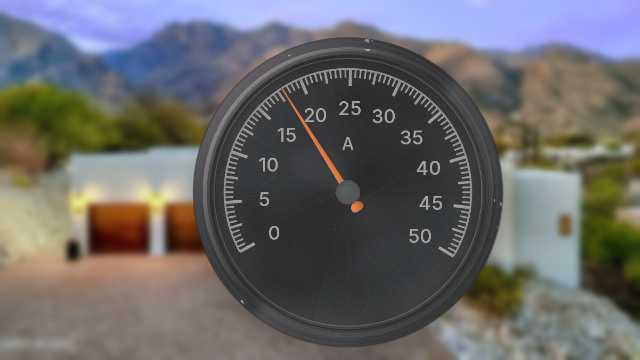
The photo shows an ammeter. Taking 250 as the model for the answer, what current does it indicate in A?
18
